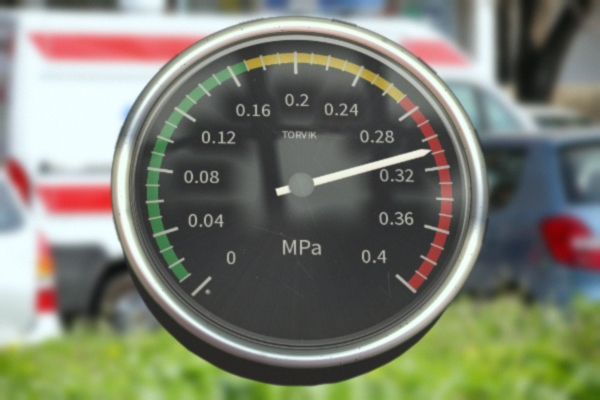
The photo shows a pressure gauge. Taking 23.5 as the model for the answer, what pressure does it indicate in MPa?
0.31
